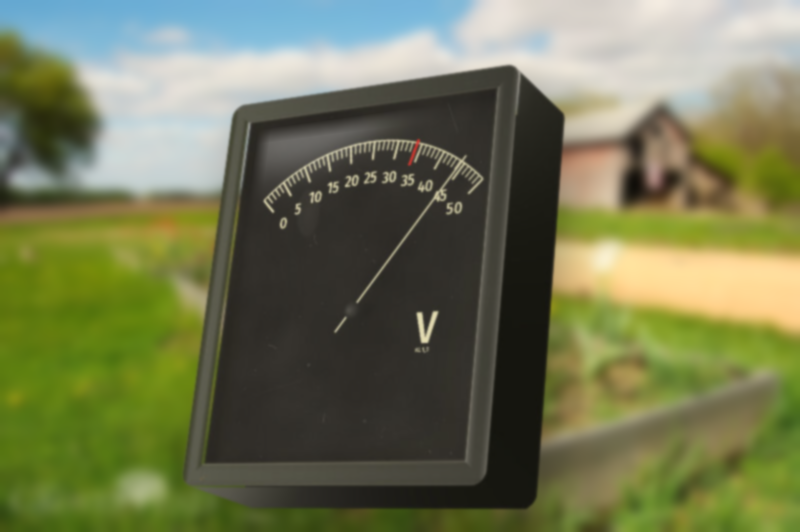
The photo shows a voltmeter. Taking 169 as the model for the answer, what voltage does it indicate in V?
45
